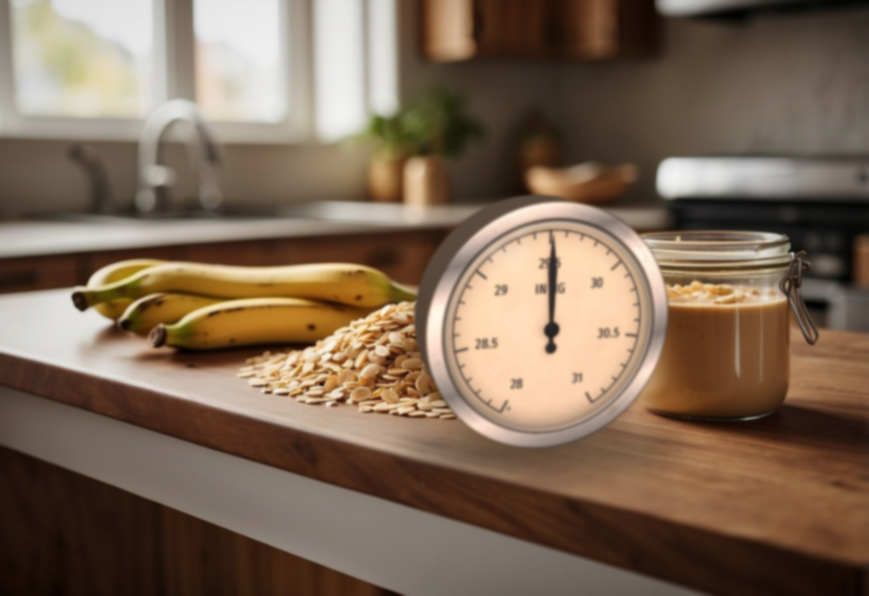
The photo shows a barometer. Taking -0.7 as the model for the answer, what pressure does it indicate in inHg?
29.5
